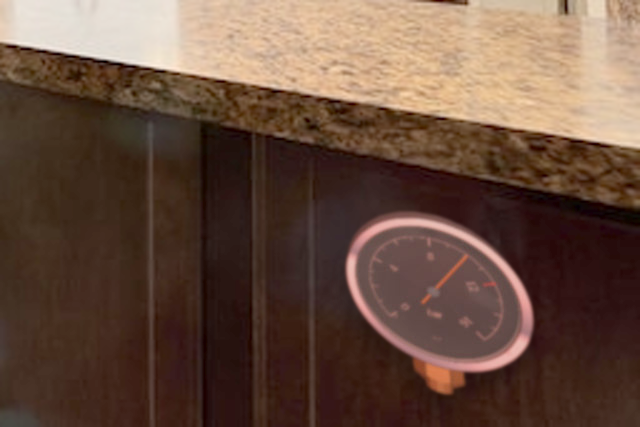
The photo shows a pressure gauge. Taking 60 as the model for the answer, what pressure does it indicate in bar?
10
